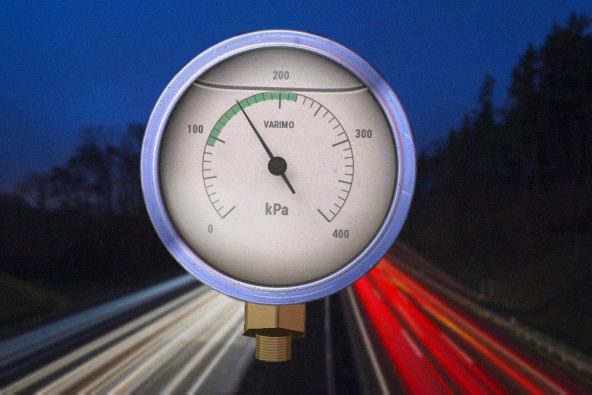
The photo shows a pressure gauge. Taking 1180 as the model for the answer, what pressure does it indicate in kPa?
150
